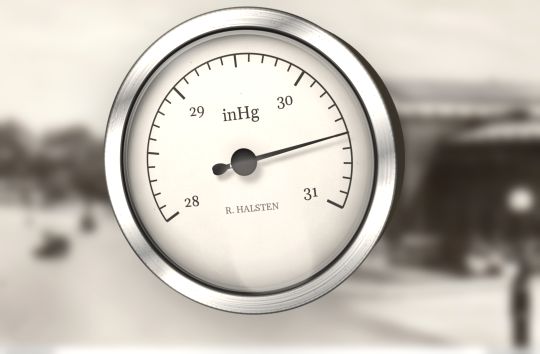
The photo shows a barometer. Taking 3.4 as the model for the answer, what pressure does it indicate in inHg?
30.5
